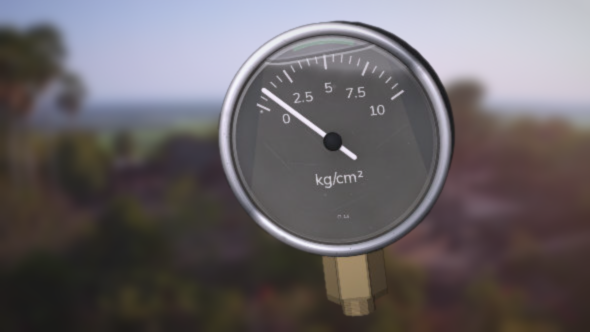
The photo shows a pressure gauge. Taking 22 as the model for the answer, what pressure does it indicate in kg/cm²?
1
